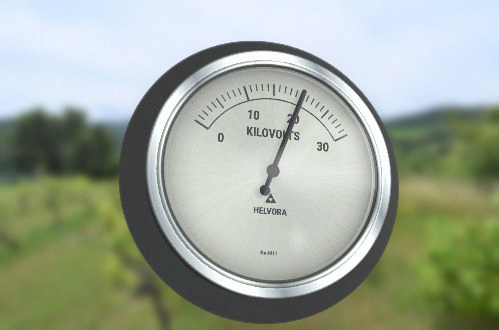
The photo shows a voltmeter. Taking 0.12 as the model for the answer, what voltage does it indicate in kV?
20
